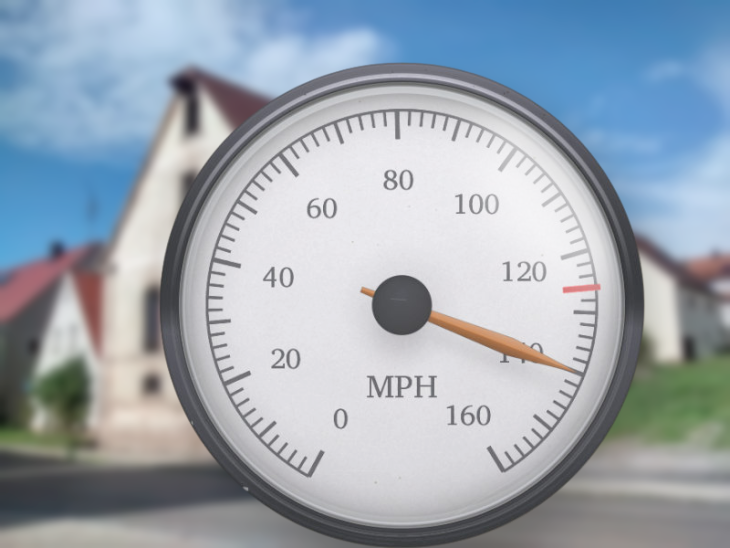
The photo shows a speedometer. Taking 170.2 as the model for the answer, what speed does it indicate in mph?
140
